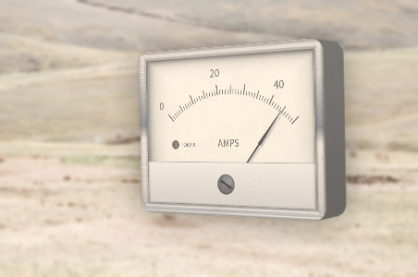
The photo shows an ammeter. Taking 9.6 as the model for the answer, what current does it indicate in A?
45
